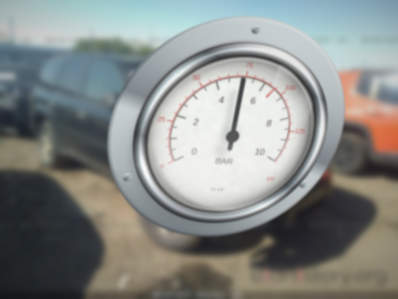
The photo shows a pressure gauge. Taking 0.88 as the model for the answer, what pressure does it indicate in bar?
5
